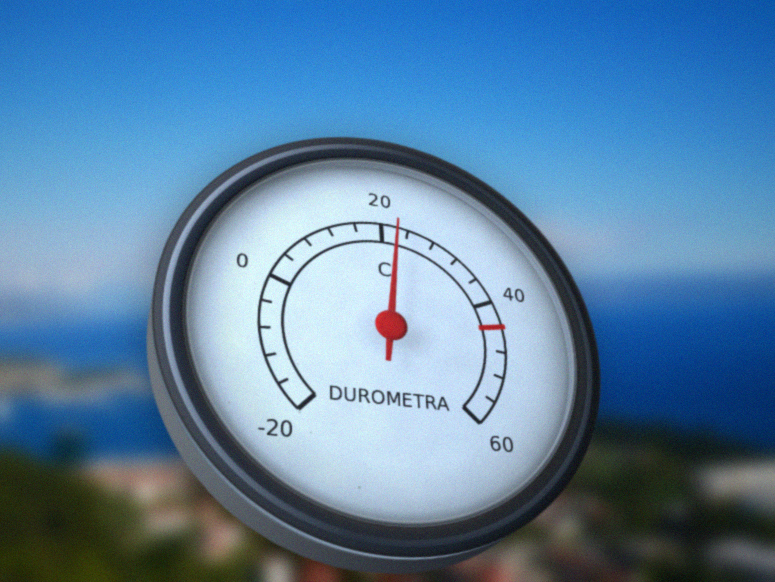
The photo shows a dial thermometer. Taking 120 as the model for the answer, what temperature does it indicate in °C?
22
